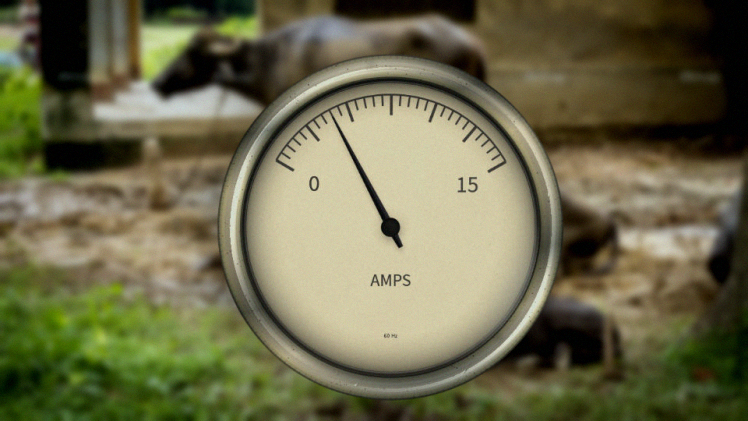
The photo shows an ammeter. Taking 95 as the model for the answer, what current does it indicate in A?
4
